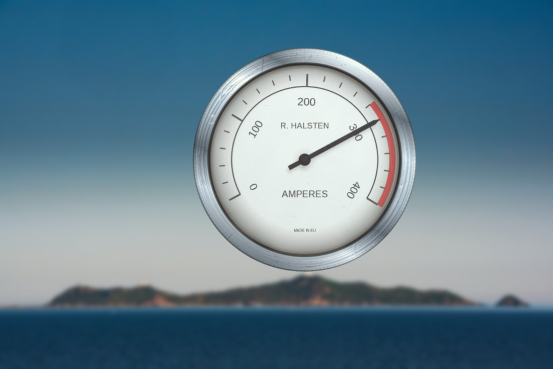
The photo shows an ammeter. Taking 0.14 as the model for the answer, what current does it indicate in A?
300
